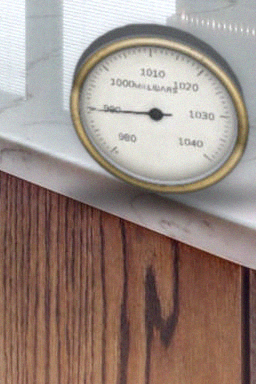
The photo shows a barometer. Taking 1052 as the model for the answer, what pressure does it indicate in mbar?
990
